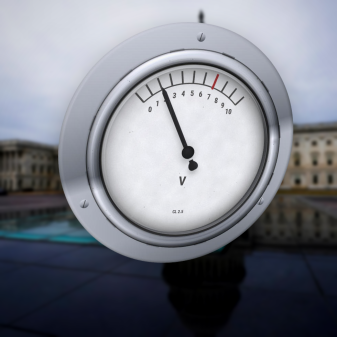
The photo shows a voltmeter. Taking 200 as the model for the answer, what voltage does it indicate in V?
2
